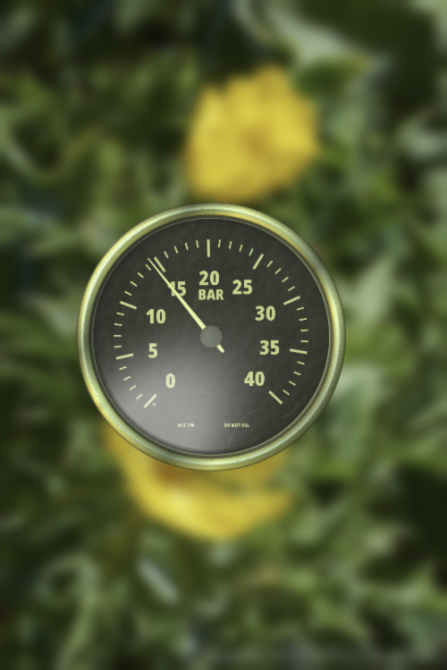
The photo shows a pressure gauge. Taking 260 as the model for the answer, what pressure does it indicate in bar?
14.5
